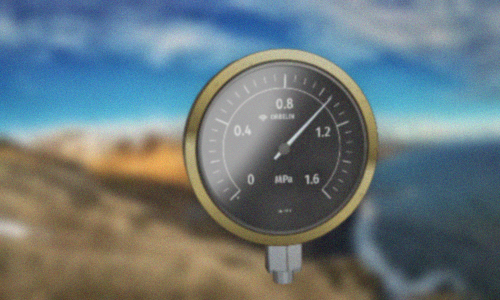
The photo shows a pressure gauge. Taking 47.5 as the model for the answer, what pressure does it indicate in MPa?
1.05
